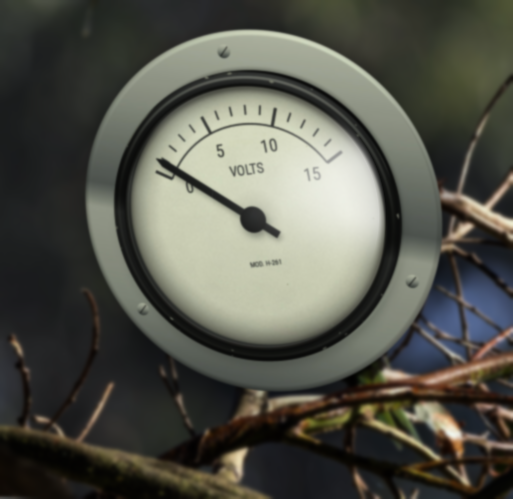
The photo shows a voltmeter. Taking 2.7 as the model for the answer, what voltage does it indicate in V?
1
